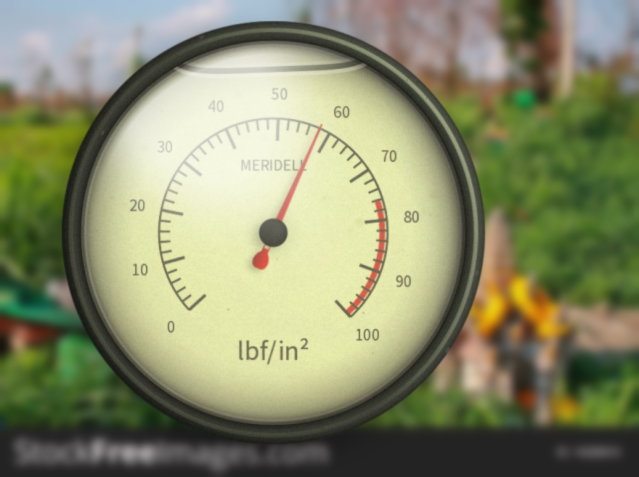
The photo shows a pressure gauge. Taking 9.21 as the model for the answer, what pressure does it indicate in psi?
58
